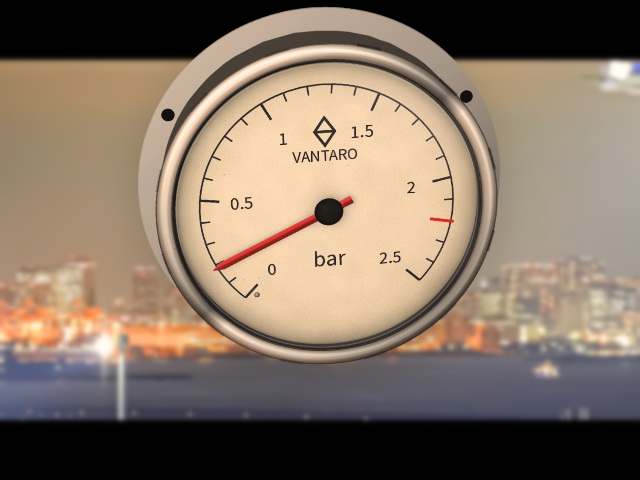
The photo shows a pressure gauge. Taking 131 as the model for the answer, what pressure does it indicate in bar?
0.2
